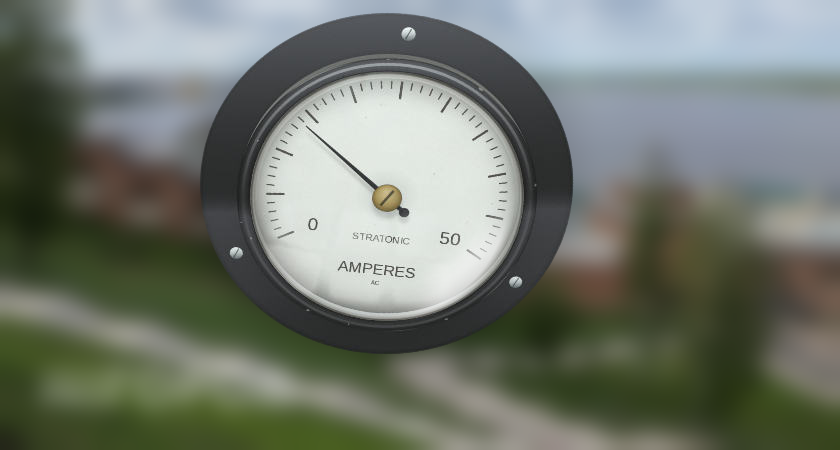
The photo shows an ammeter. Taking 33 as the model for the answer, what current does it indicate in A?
14
